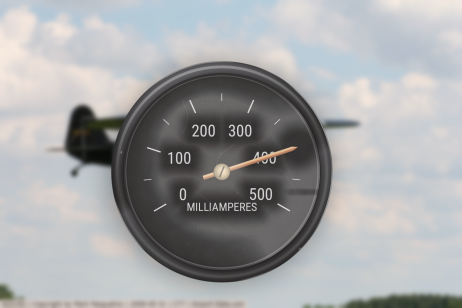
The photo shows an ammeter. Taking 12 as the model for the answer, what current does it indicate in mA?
400
